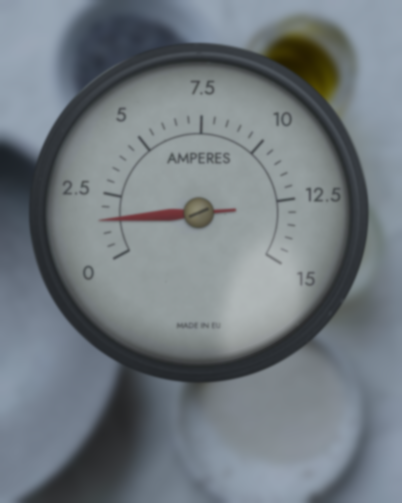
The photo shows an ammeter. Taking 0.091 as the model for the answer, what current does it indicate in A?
1.5
